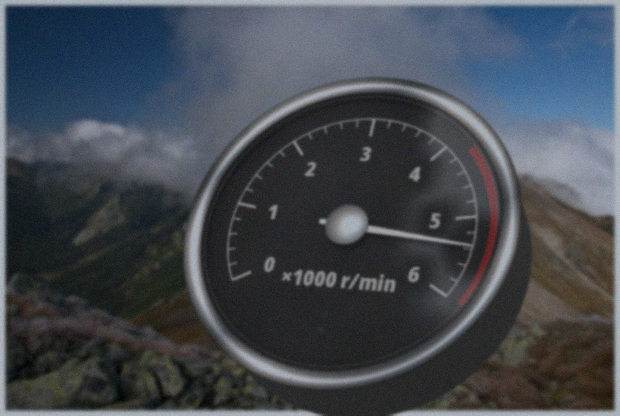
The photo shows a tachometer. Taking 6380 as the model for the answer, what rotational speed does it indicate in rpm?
5400
